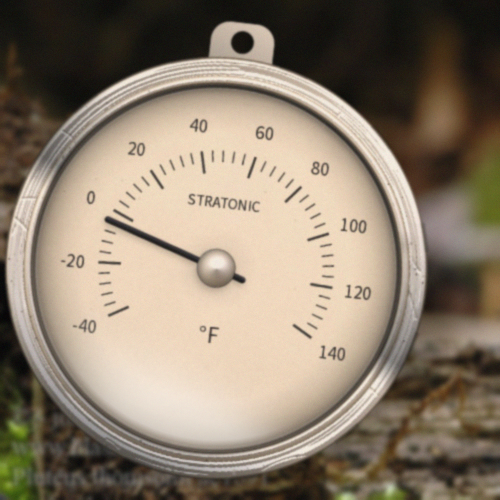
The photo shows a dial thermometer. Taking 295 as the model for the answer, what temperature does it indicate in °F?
-4
